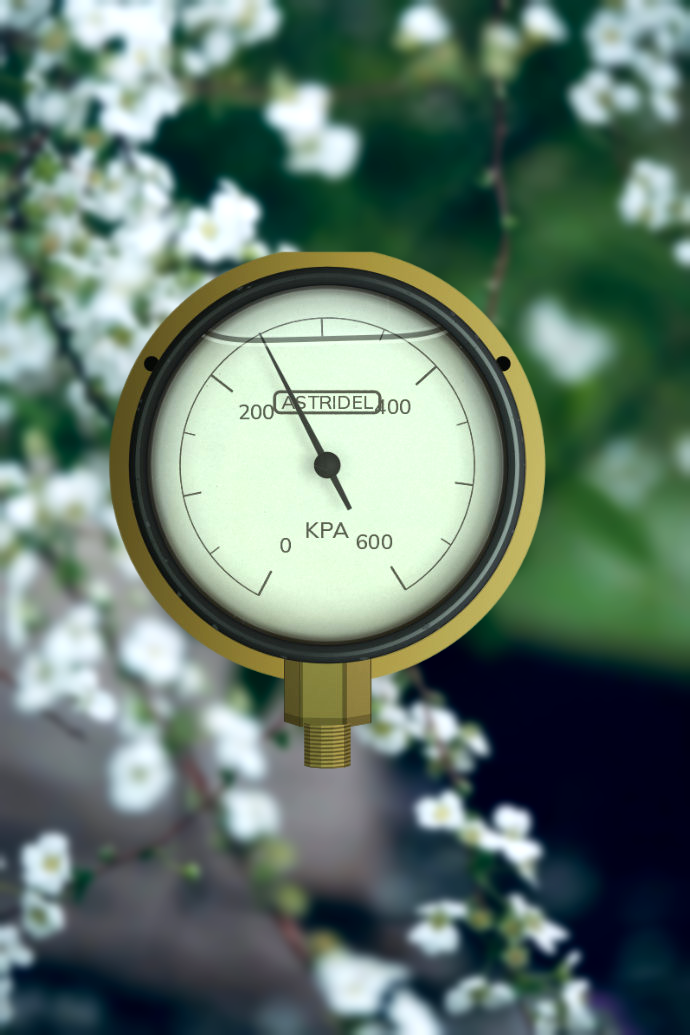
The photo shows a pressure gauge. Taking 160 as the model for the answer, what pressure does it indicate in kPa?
250
